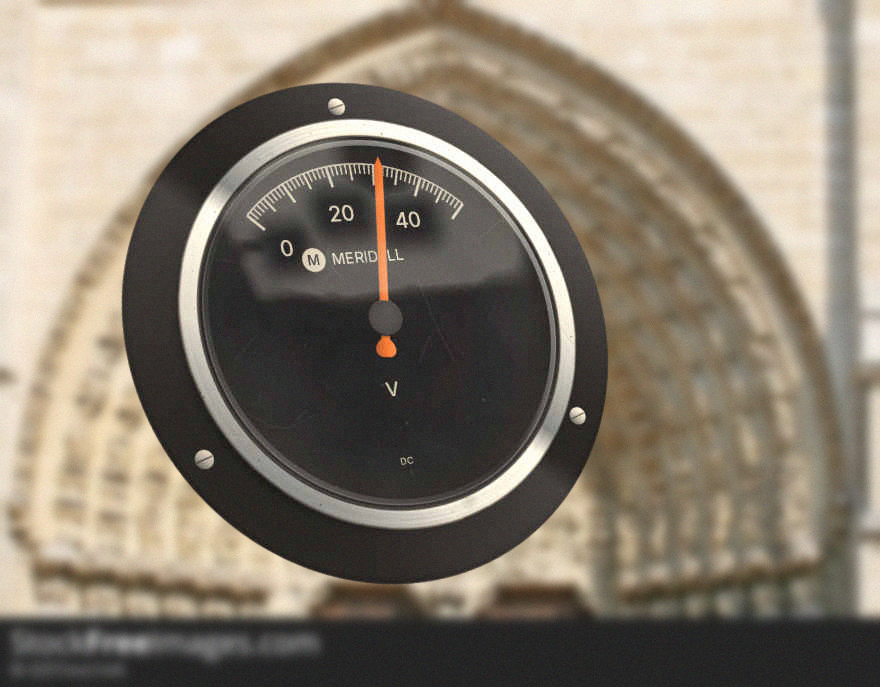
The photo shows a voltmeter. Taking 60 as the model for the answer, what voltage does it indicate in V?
30
